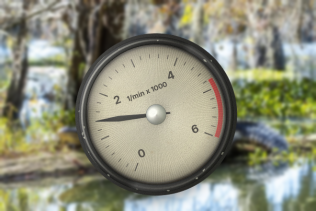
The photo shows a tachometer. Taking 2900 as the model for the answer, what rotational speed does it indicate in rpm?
1400
